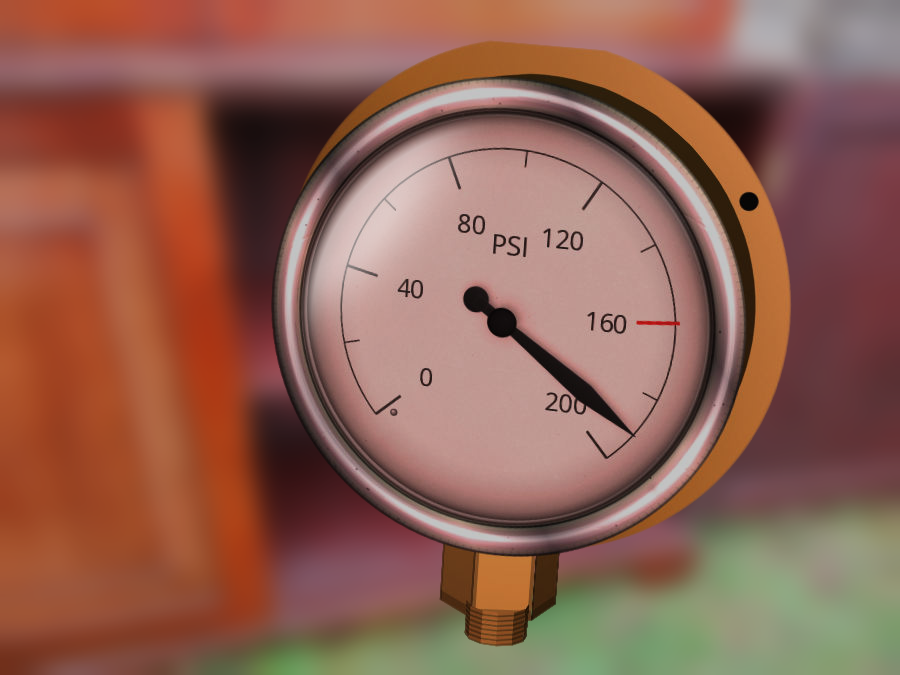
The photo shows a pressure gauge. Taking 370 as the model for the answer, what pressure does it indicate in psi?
190
